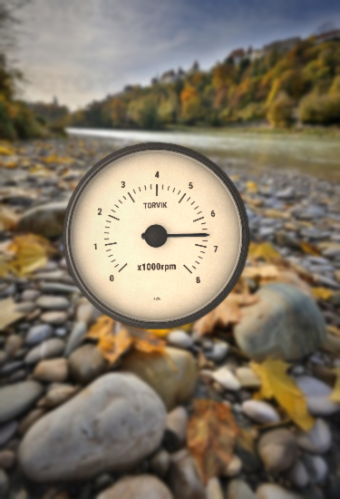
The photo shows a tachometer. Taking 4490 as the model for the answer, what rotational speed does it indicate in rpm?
6600
